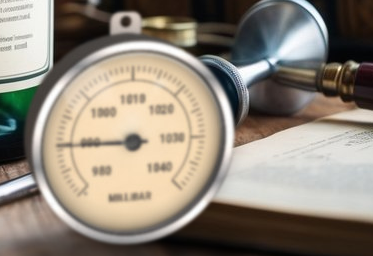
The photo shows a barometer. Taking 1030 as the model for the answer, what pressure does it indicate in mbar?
990
